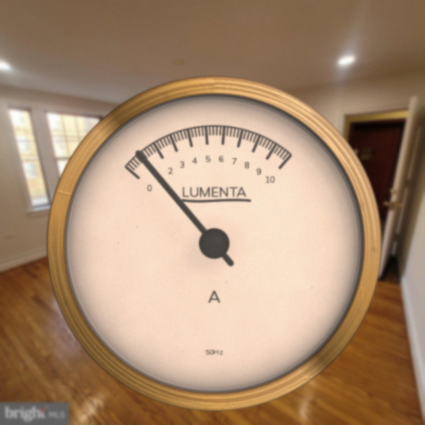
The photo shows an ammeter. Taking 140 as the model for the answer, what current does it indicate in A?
1
